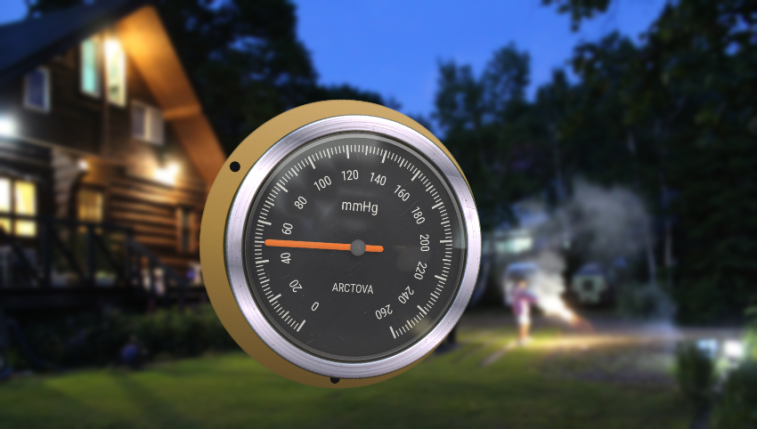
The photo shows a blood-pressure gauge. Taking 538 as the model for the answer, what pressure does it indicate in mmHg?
50
